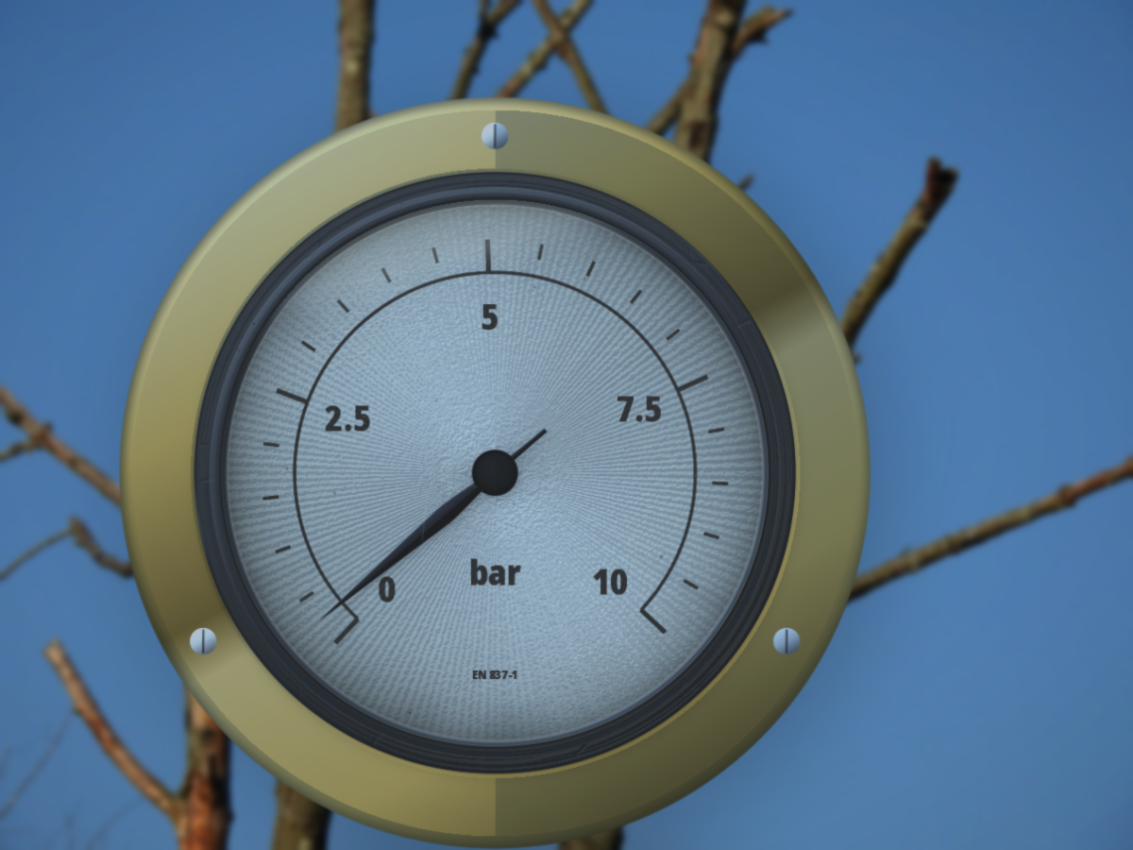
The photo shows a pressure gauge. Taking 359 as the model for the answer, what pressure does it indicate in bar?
0.25
